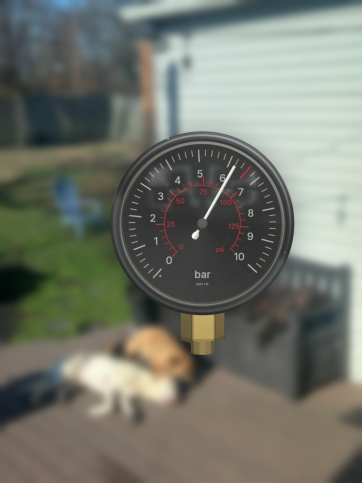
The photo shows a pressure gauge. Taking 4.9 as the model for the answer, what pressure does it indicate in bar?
6.2
